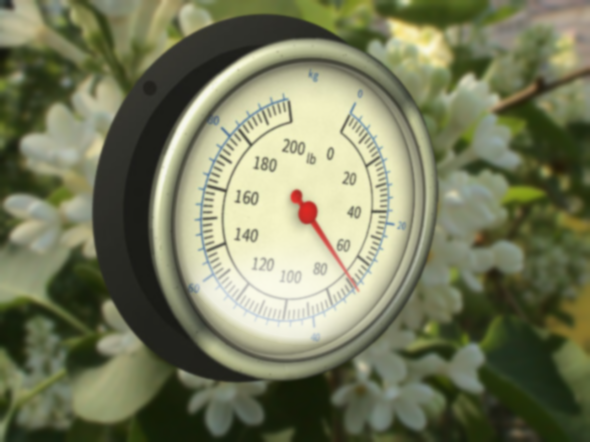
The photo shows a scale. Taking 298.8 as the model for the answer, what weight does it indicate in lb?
70
